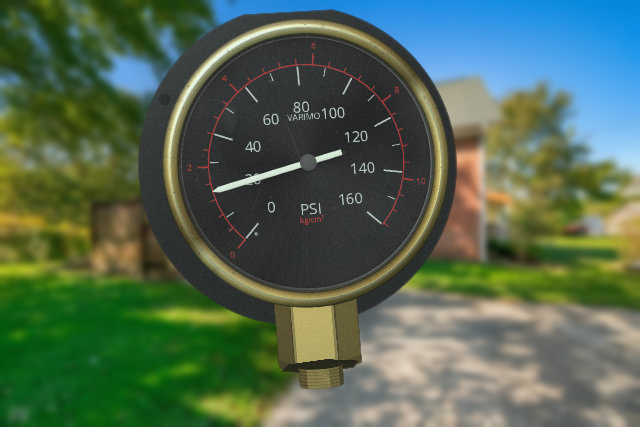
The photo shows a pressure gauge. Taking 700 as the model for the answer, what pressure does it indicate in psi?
20
